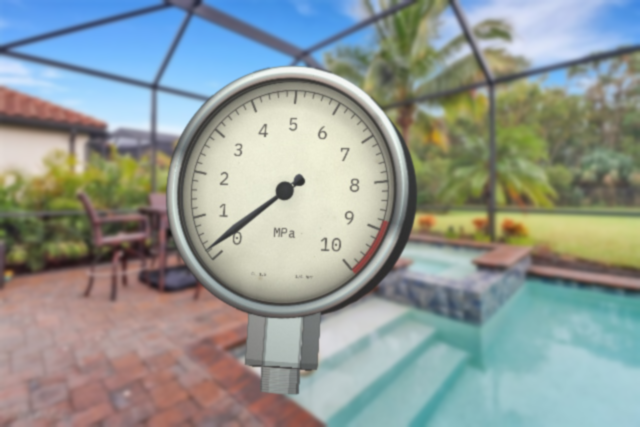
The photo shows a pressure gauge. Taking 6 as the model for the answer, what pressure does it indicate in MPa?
0.2
